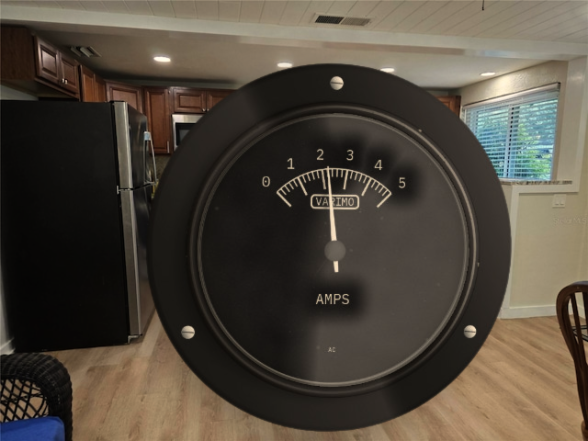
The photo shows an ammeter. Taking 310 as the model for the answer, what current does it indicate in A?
2.2
